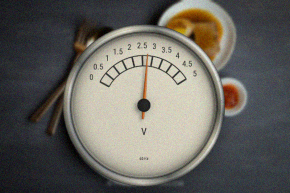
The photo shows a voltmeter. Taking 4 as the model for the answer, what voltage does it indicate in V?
2.75
